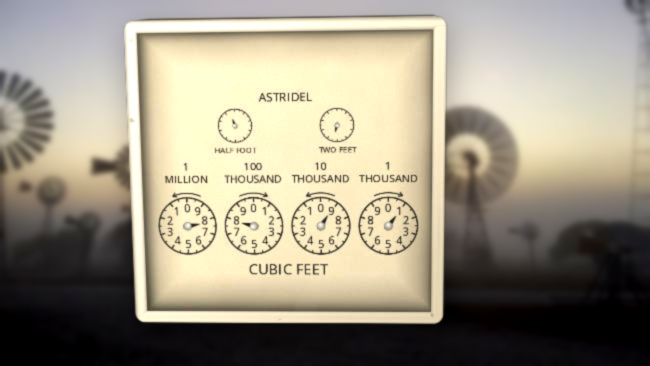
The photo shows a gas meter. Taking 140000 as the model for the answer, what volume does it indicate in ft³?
779100
